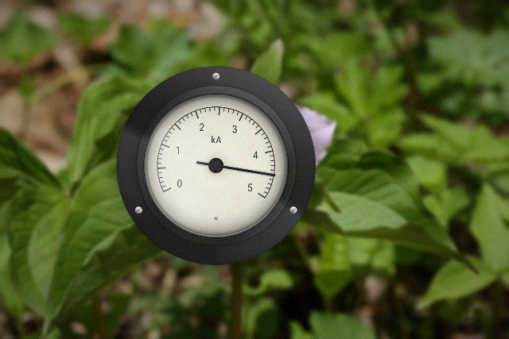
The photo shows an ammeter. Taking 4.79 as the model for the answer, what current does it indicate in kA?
4.5
